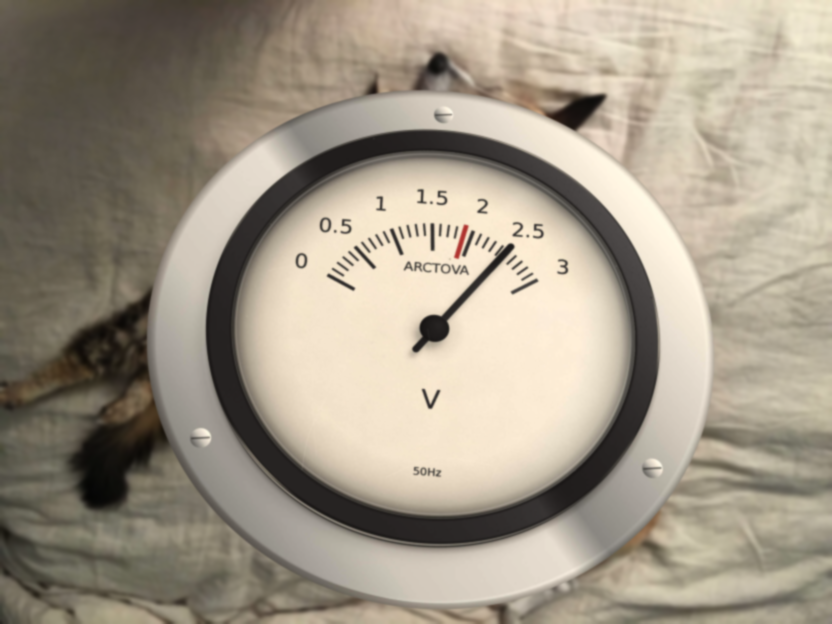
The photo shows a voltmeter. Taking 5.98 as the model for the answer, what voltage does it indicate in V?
2.5
